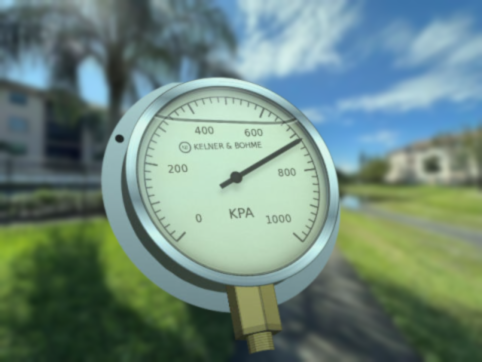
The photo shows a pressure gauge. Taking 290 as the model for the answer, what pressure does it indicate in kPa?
720
